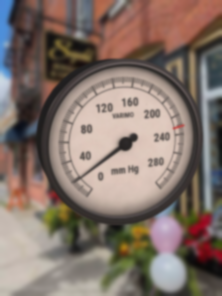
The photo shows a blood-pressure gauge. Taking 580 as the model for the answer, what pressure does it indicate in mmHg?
20
